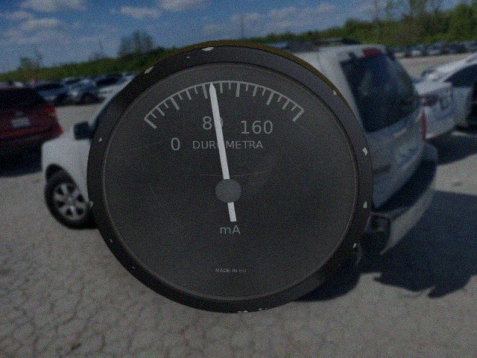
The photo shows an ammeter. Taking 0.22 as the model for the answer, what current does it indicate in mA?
90
